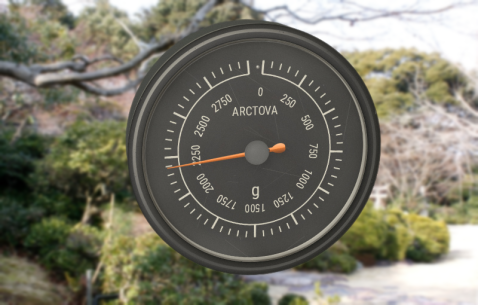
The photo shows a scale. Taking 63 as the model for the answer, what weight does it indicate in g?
2200
